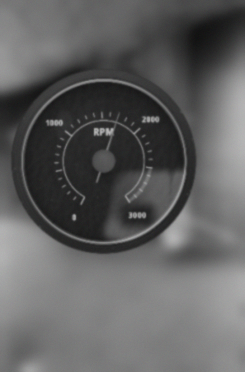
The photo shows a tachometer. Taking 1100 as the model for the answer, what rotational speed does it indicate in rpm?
1700
